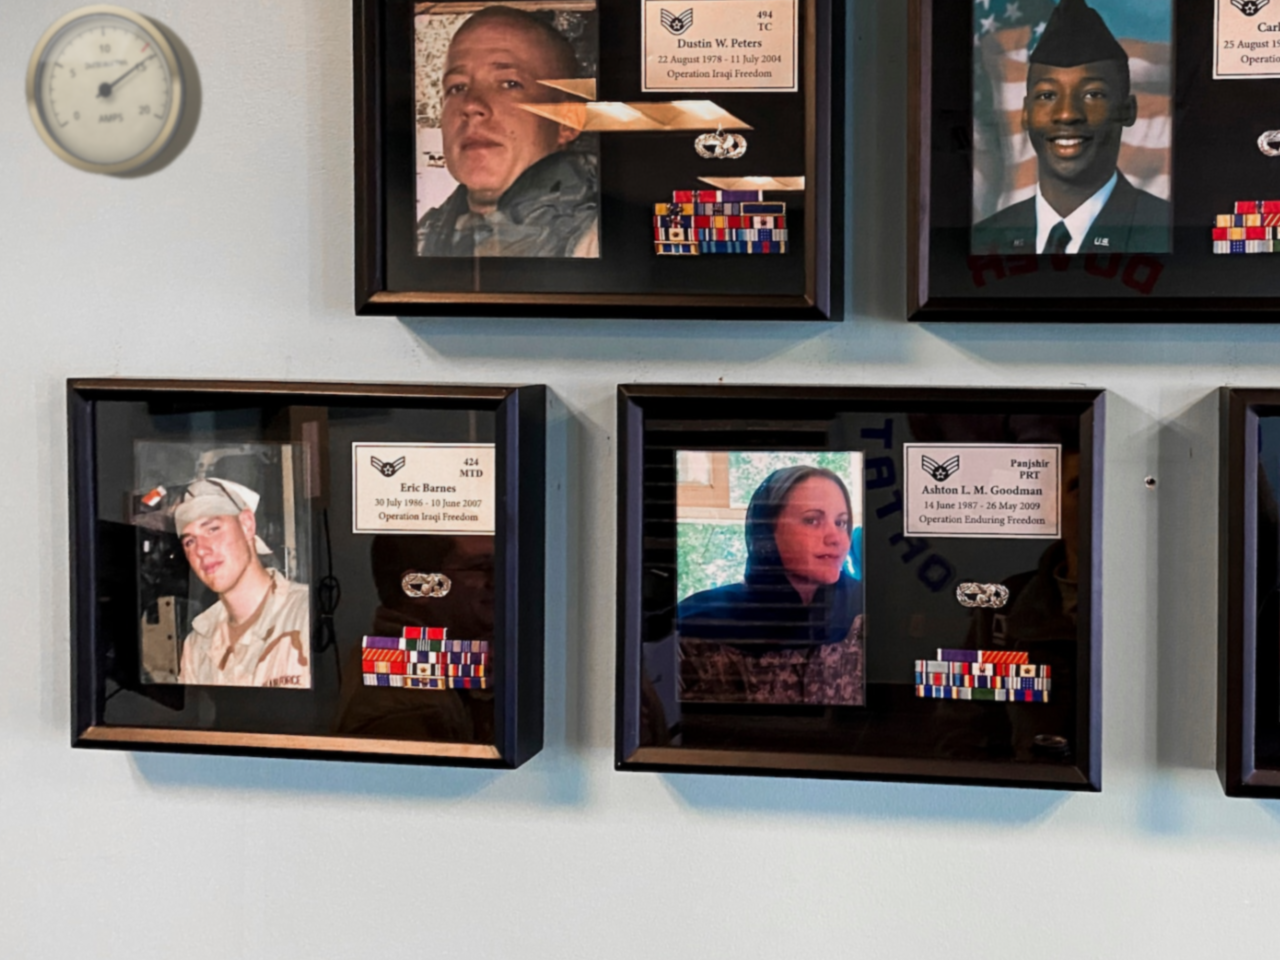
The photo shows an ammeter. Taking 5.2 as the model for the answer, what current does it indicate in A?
15
